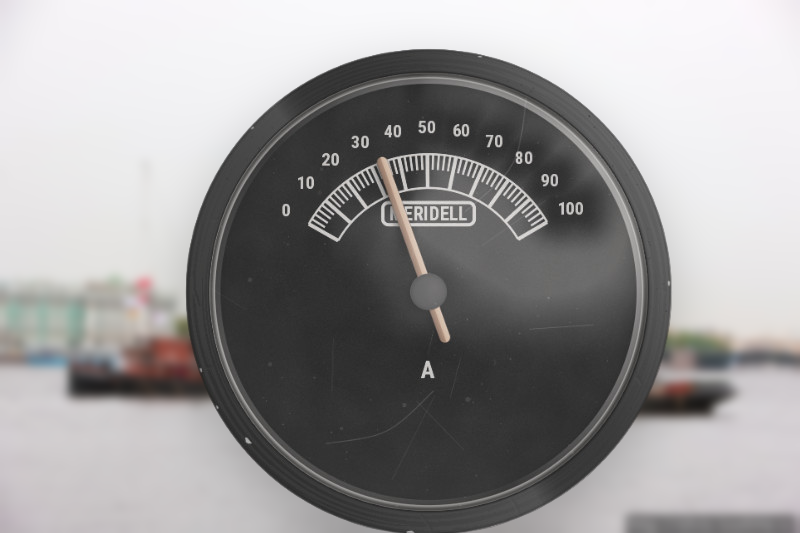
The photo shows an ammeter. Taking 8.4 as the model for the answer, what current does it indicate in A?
34
